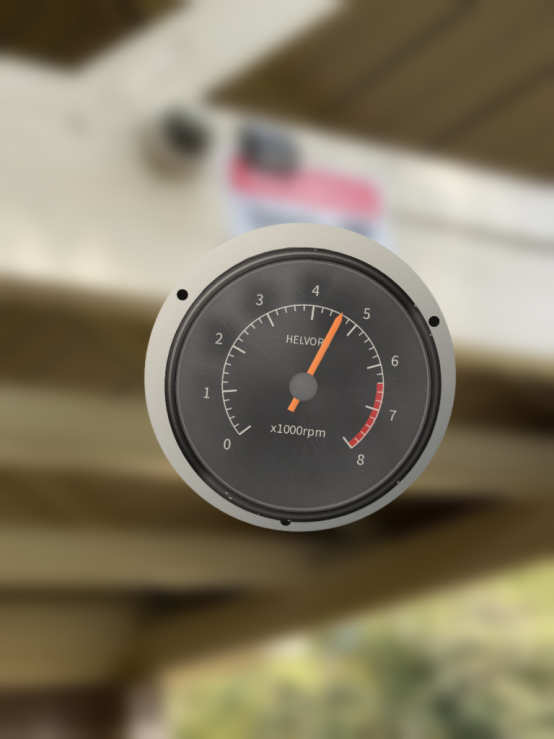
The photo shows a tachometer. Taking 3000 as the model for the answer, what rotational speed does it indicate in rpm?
4600
